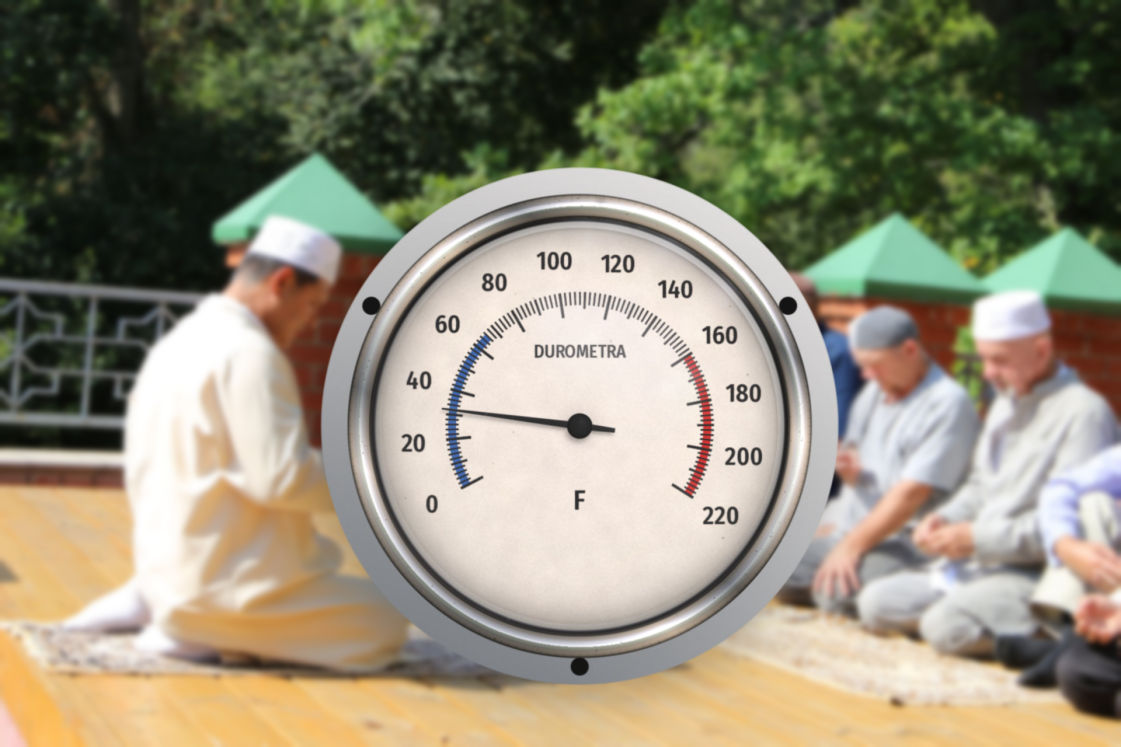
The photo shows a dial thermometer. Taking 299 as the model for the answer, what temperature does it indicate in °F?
32
